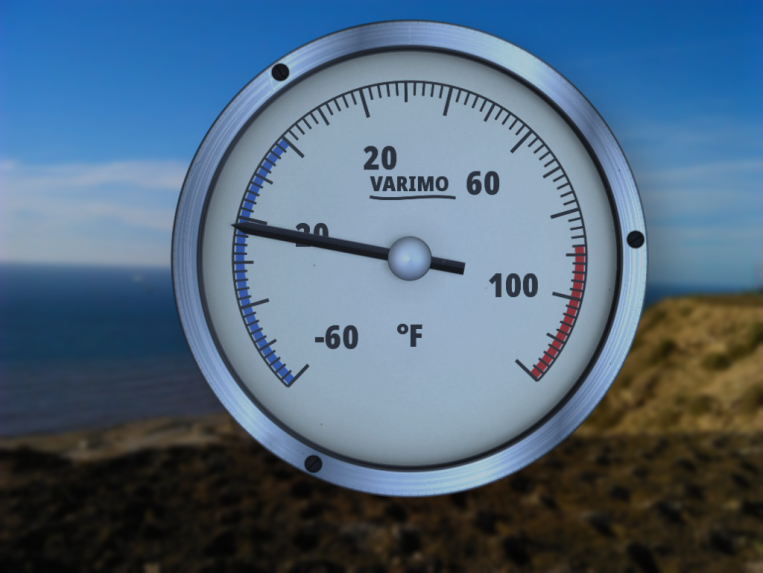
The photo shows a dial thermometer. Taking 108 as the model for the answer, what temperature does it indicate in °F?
-22
